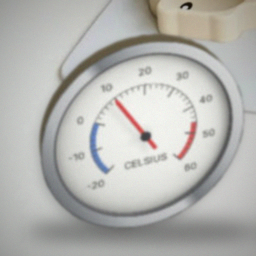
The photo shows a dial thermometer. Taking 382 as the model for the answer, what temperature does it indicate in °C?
10
